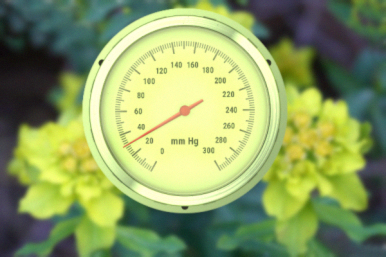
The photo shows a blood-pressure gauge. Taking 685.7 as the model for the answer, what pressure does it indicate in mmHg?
30
